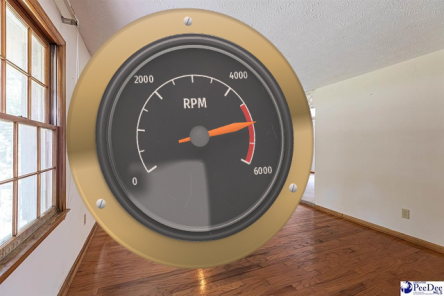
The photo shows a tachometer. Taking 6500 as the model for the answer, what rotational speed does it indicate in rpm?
5000
